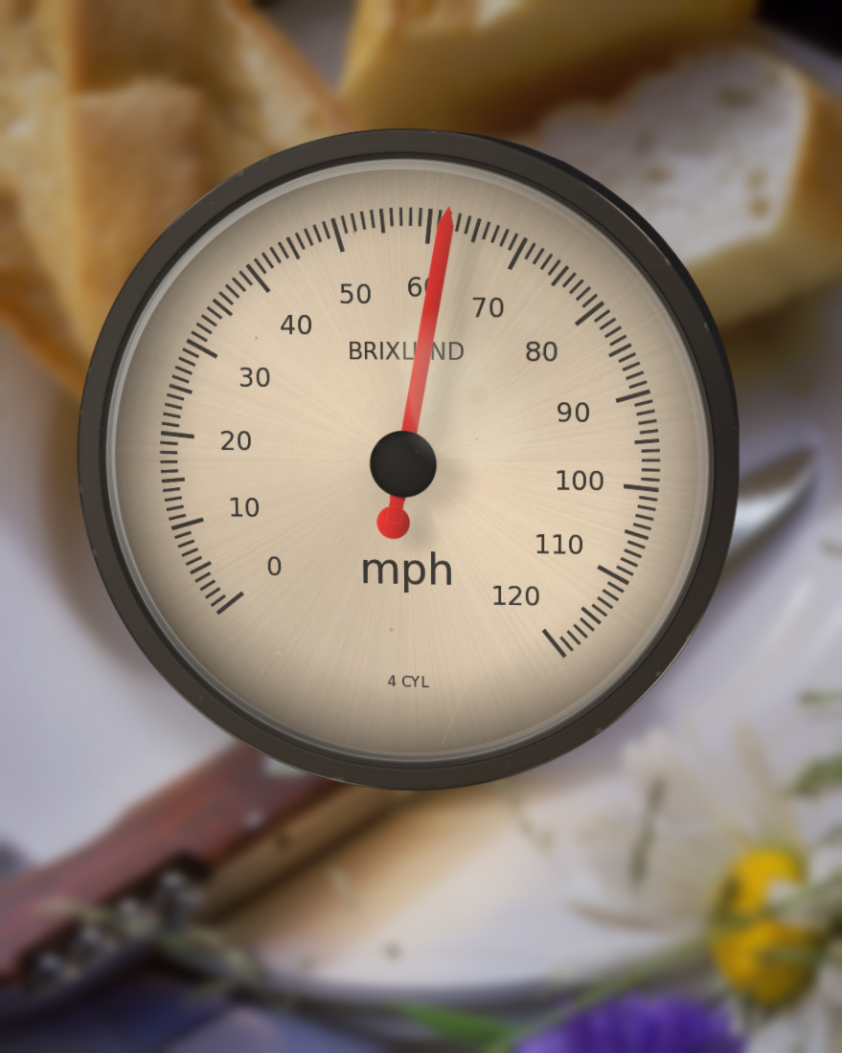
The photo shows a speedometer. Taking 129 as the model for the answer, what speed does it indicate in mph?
62
